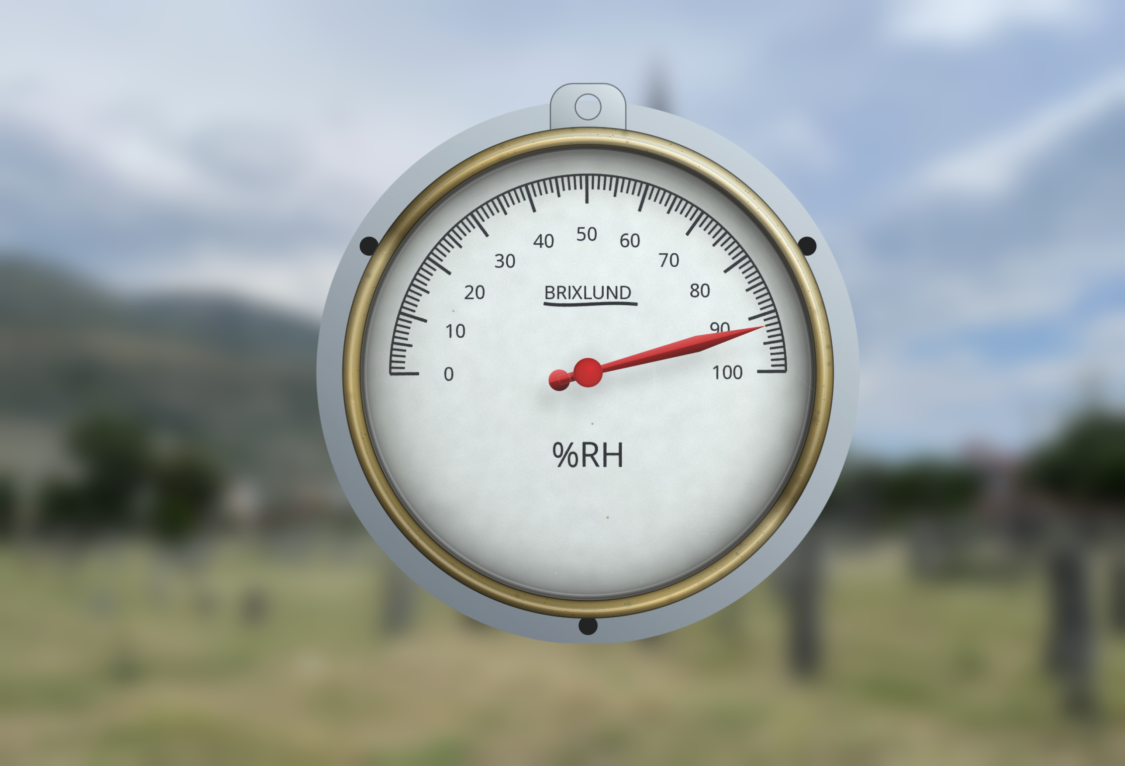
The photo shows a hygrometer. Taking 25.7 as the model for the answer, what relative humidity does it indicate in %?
92
